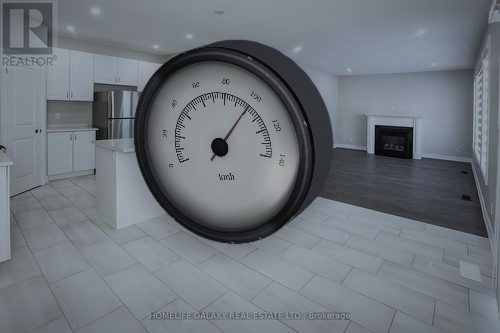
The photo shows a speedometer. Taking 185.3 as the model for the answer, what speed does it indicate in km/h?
100
